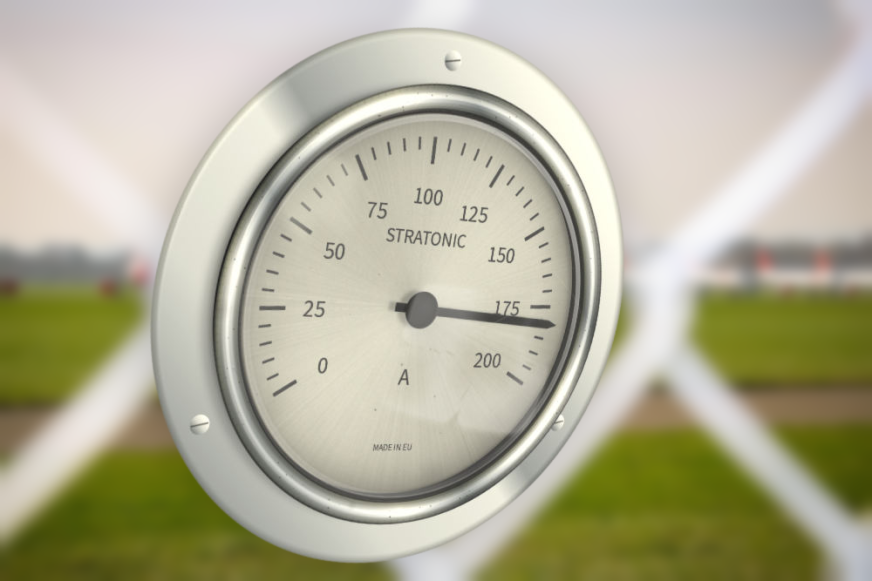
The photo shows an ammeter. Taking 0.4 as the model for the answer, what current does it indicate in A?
180
